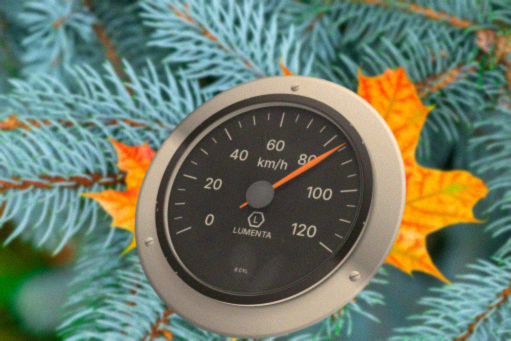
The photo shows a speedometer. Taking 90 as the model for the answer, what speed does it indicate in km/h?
85
